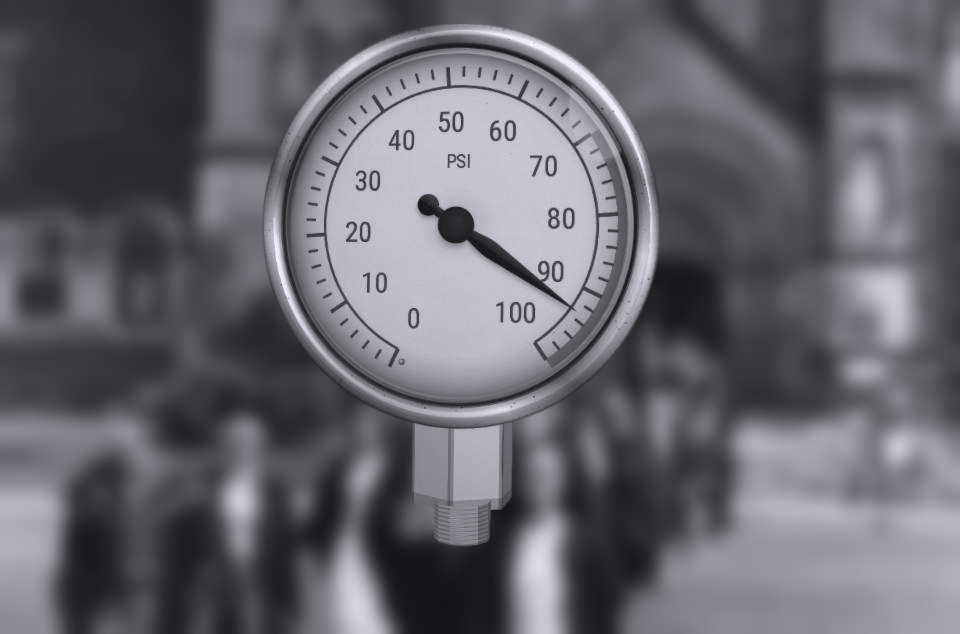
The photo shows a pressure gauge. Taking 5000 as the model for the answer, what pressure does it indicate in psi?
93
